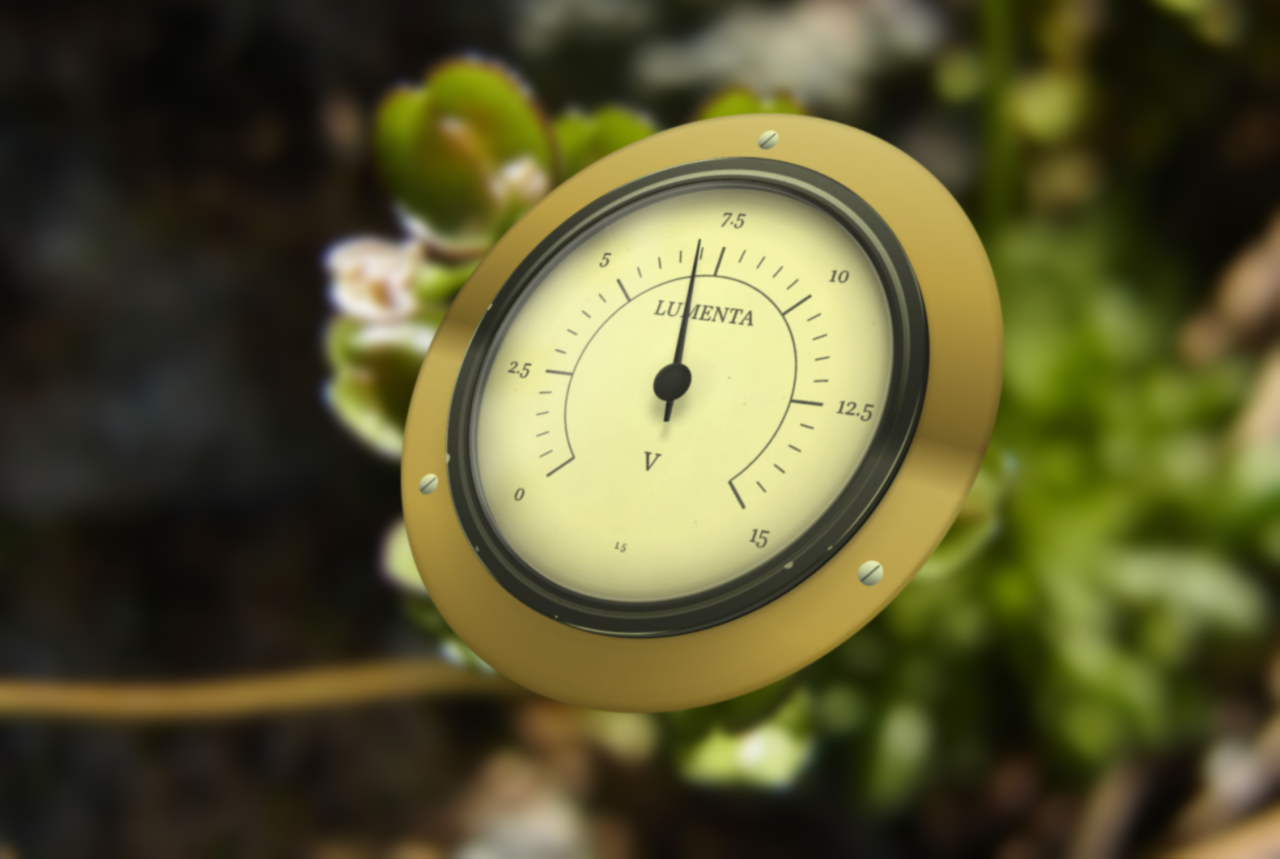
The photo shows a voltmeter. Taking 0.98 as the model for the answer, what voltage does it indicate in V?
7
